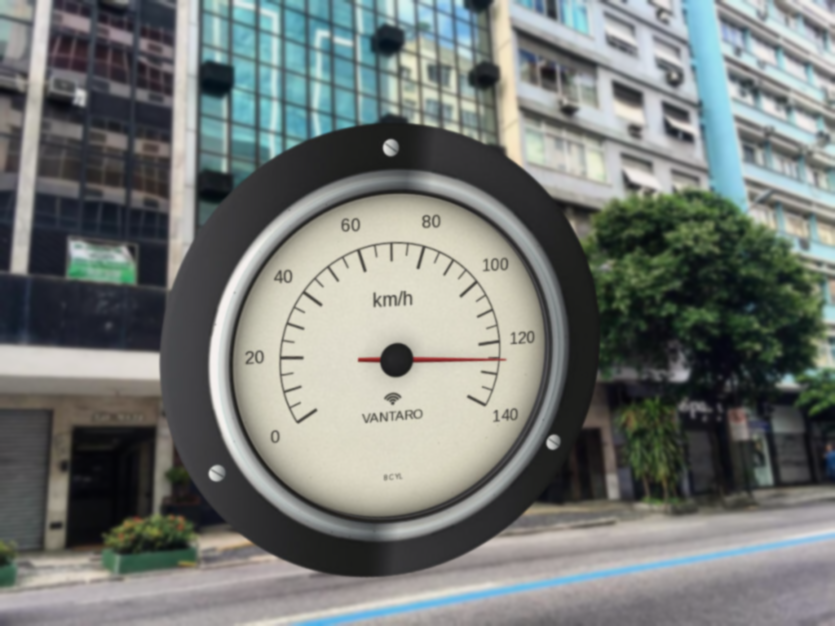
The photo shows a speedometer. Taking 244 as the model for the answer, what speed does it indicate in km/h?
125
